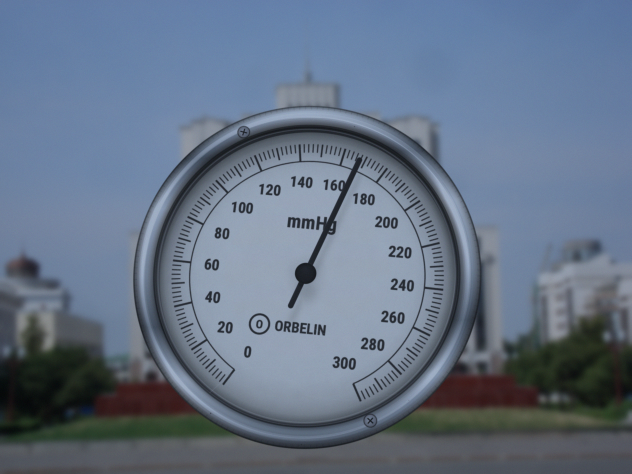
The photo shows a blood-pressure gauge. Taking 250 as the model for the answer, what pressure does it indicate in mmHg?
168
